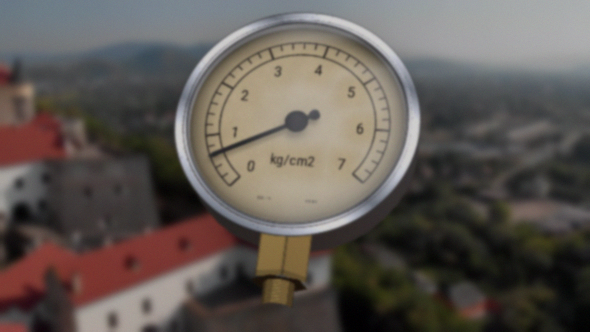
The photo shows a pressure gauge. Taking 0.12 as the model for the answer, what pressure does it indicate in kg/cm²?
0.6
